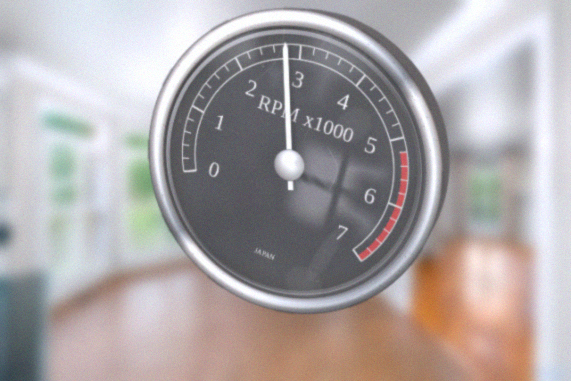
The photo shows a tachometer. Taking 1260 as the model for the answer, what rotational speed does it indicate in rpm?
2800
